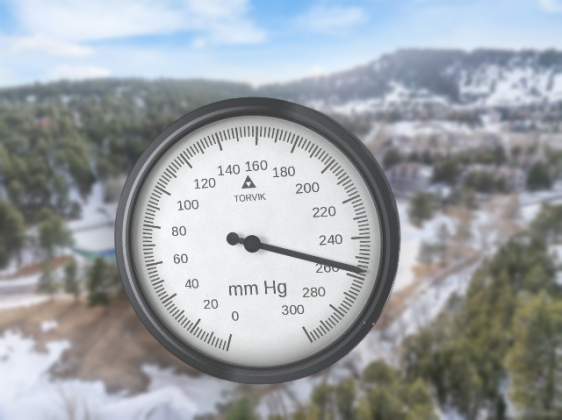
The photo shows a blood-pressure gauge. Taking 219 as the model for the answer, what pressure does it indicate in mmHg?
256
